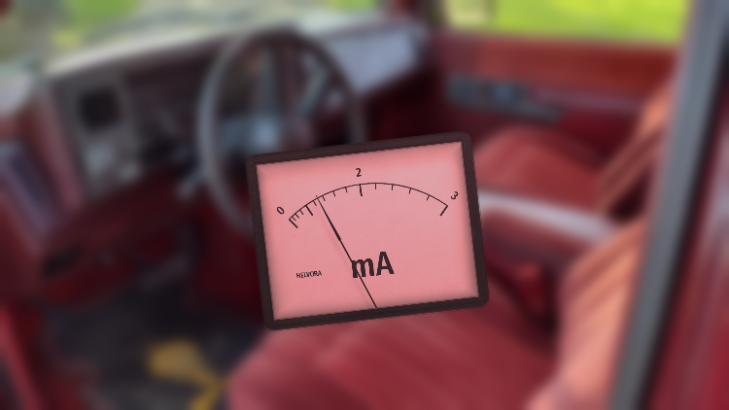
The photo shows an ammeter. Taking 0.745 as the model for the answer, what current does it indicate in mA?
1.3
